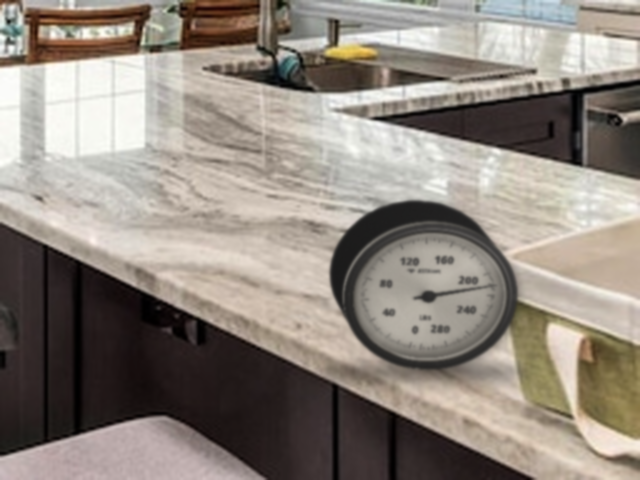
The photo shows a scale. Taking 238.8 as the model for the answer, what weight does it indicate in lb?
210
